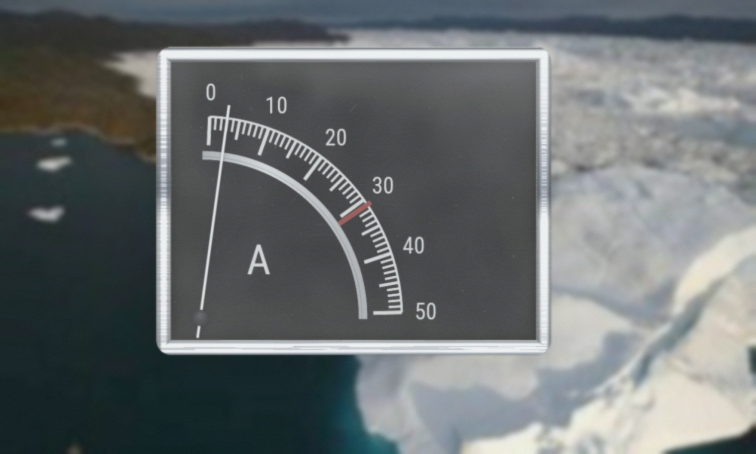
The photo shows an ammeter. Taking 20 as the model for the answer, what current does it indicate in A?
3
